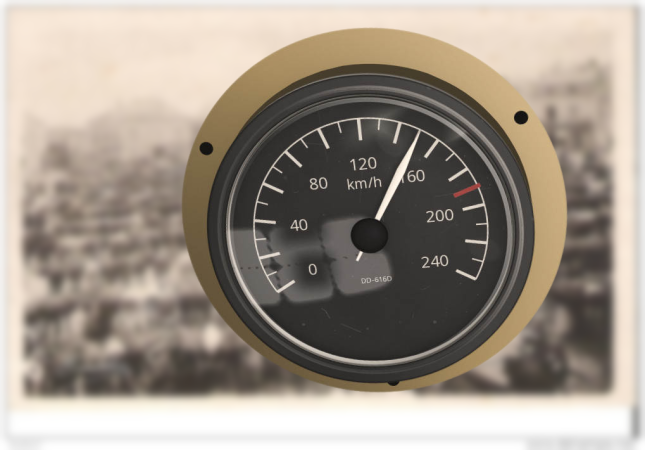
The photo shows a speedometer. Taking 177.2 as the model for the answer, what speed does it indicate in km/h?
150
